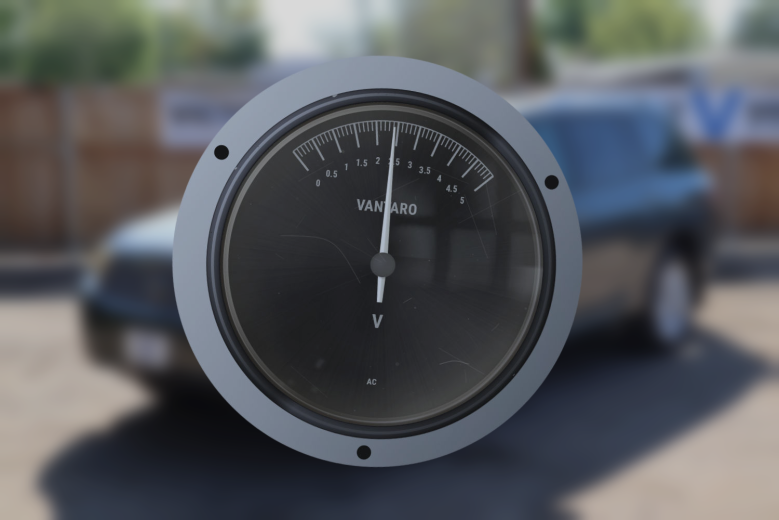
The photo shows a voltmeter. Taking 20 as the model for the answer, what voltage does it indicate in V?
2.4
